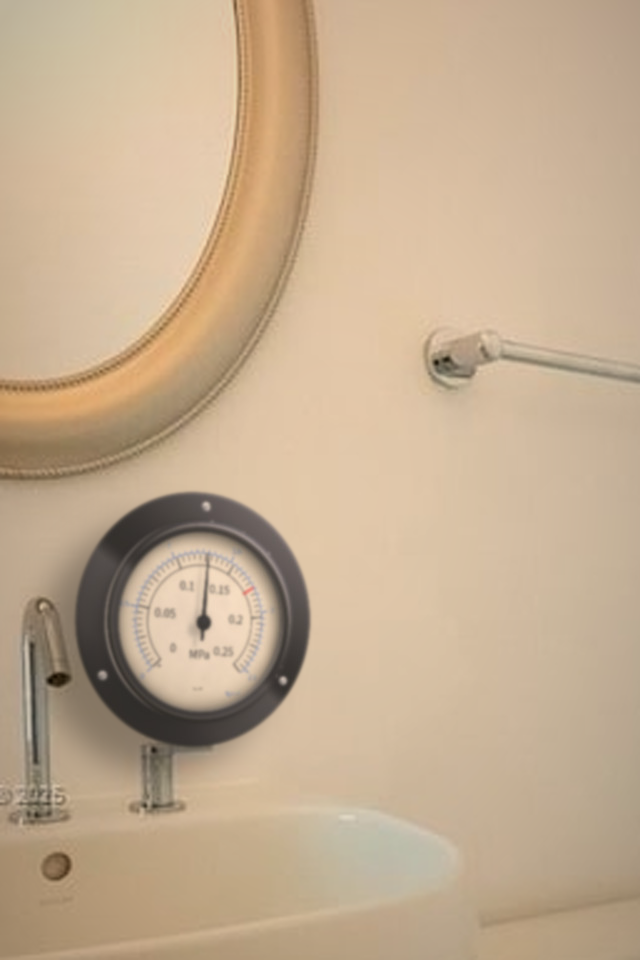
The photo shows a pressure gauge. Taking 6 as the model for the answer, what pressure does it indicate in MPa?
0.125
